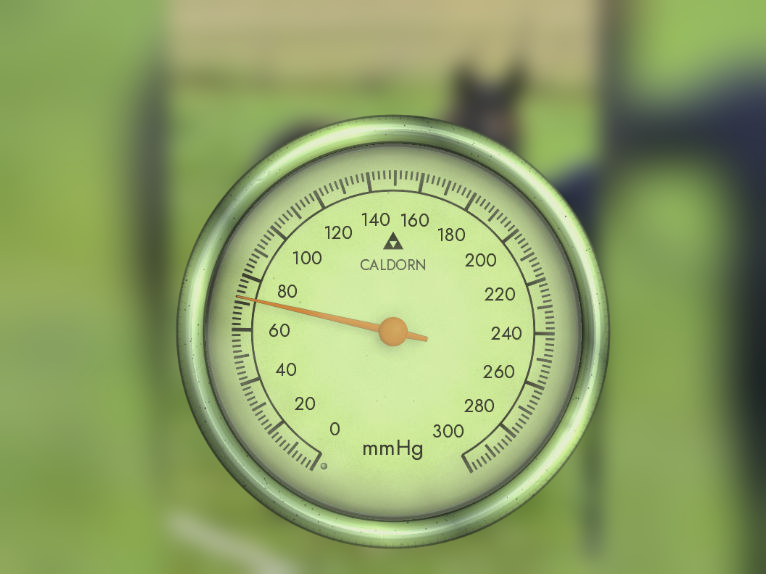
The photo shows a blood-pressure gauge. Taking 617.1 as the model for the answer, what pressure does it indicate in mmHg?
72
